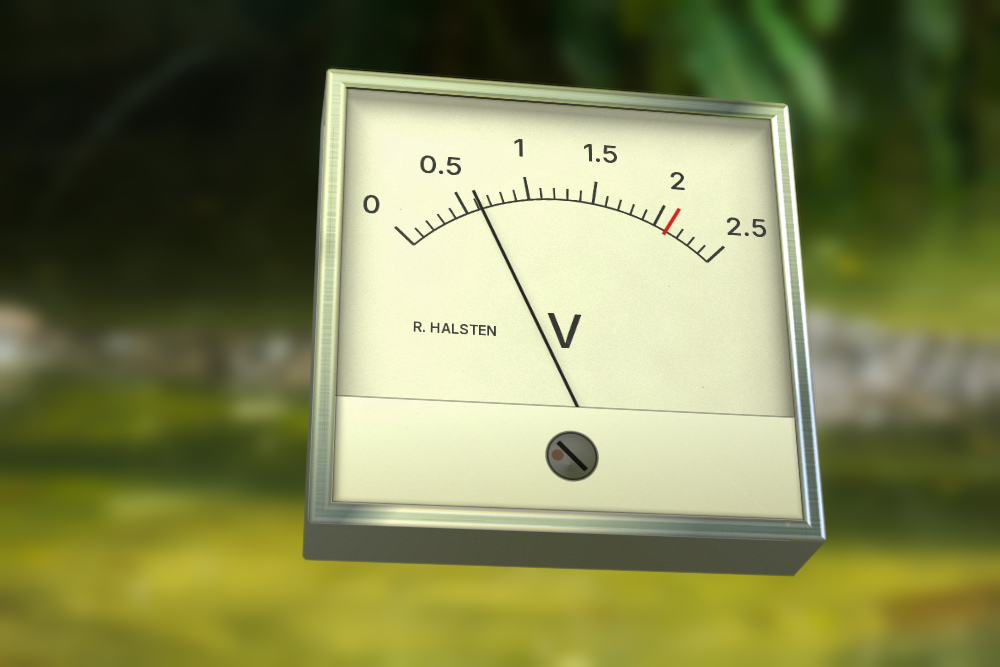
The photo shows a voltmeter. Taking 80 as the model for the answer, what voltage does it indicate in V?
0.6
